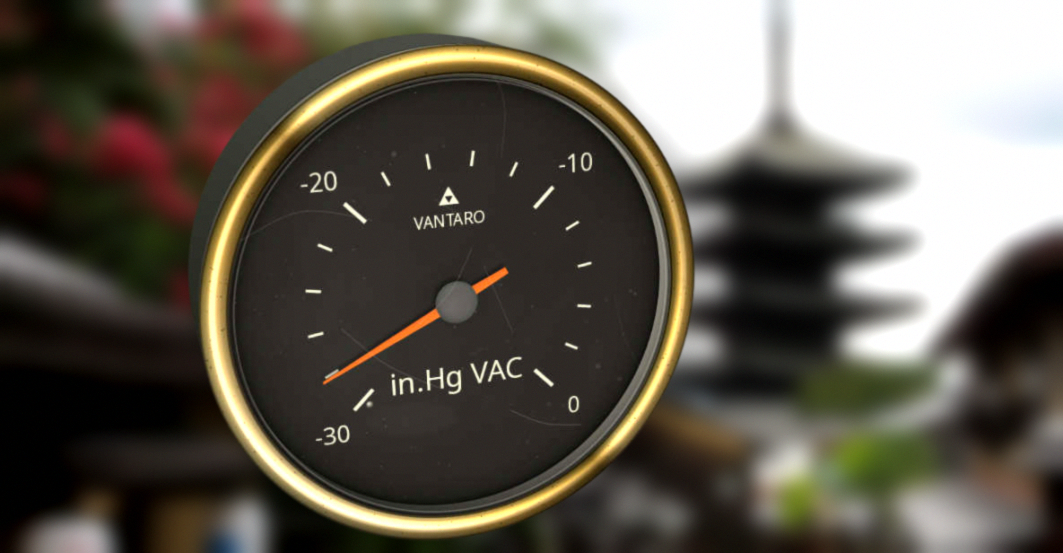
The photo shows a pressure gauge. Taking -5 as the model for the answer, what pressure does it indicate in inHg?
-28
